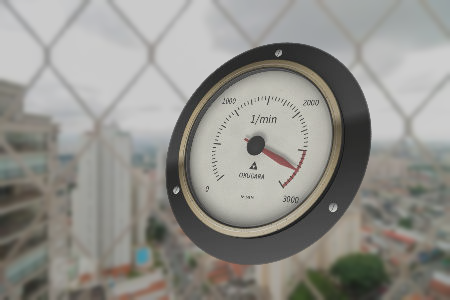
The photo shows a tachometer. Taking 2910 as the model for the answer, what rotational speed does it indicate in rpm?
2750
